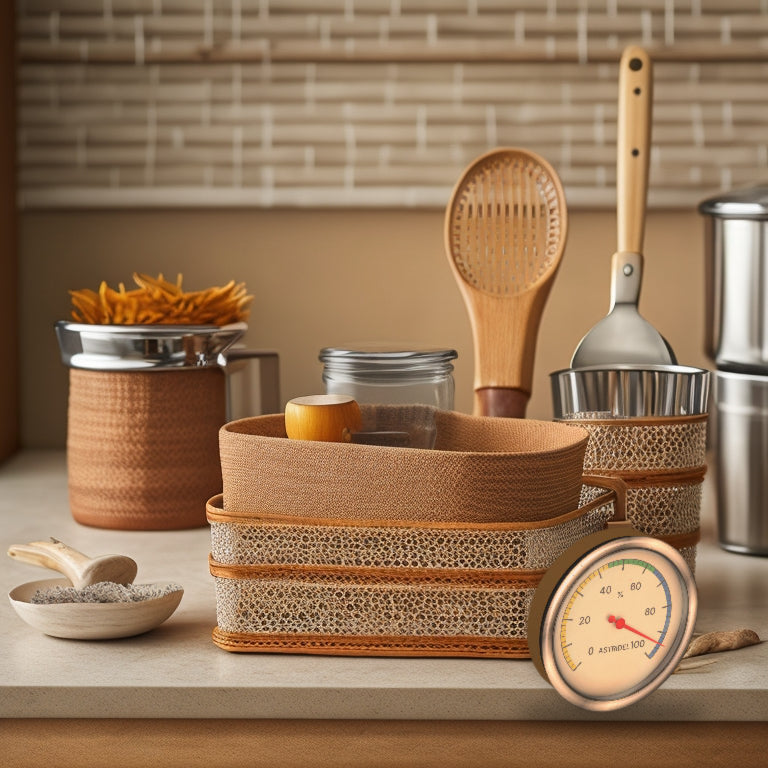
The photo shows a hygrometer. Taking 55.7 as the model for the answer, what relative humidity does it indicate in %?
94
